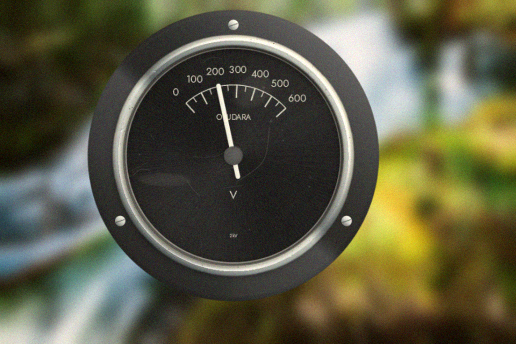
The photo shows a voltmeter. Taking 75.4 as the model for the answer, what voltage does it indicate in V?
200
